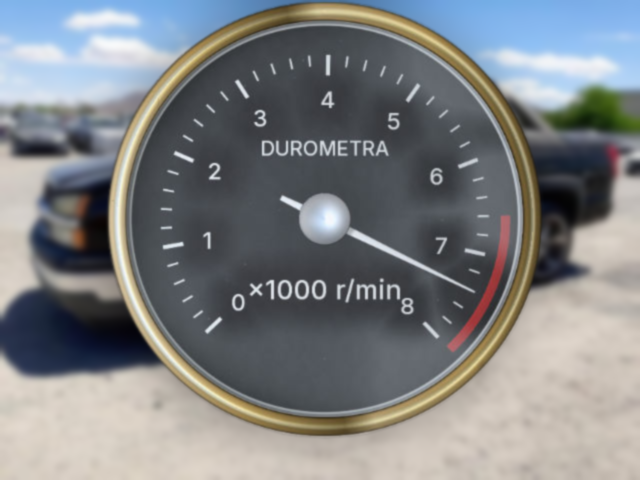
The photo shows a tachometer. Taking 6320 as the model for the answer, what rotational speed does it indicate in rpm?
7400
